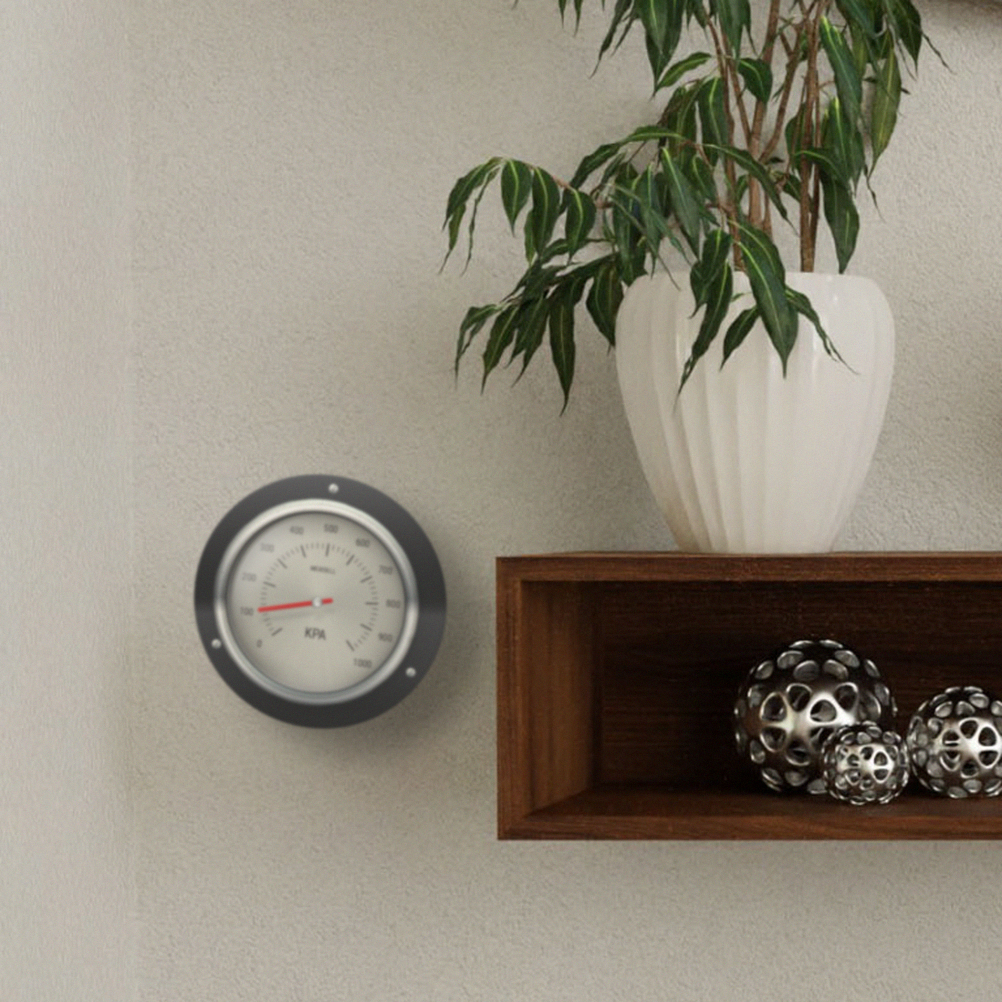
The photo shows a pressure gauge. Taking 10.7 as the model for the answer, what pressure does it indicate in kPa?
100
